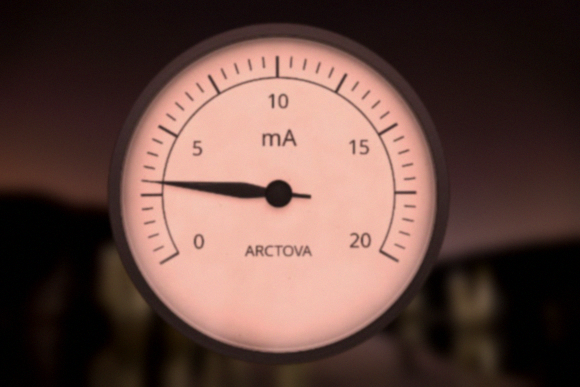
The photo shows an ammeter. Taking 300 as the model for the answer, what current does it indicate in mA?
3
